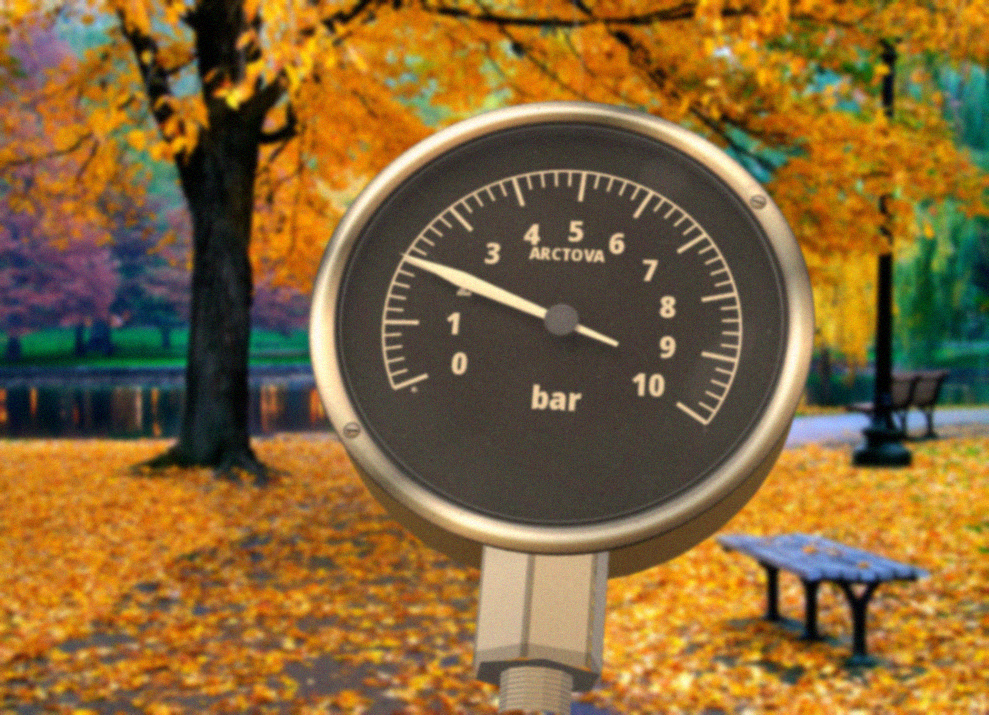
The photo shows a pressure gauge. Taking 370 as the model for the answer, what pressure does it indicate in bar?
2
